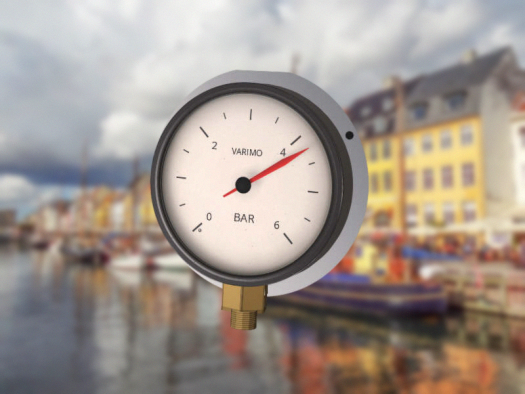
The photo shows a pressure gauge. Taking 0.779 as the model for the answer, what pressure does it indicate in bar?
4.25
